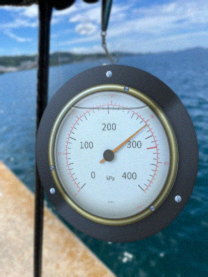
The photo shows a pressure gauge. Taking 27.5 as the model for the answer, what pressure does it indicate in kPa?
280
